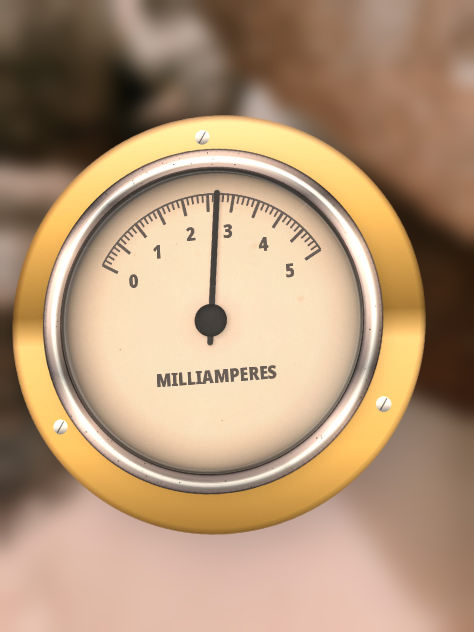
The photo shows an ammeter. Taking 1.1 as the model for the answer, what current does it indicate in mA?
2.7
